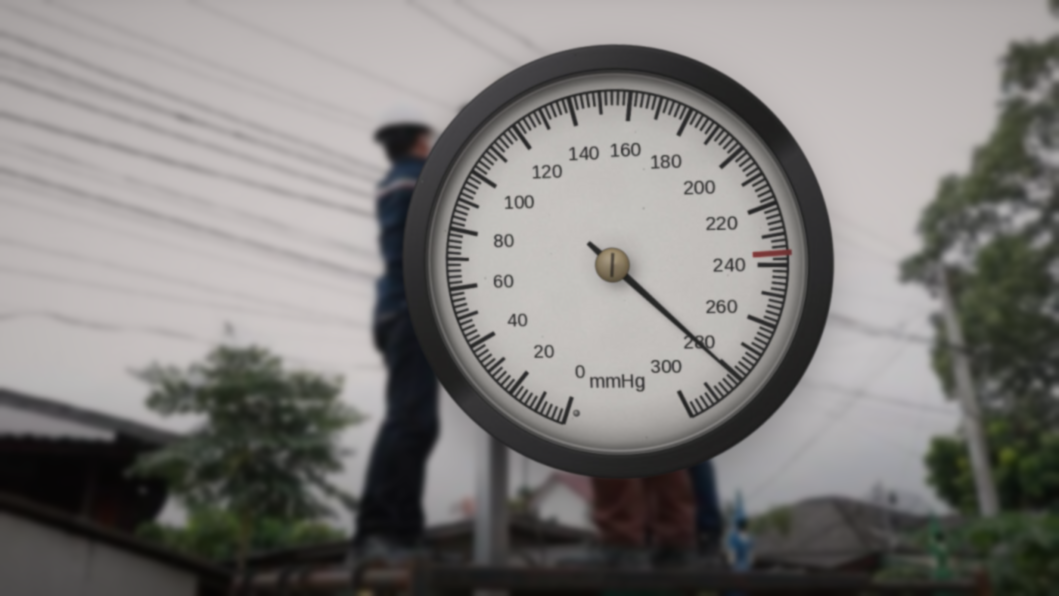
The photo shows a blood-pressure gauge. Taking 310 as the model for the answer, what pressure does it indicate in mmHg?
280
